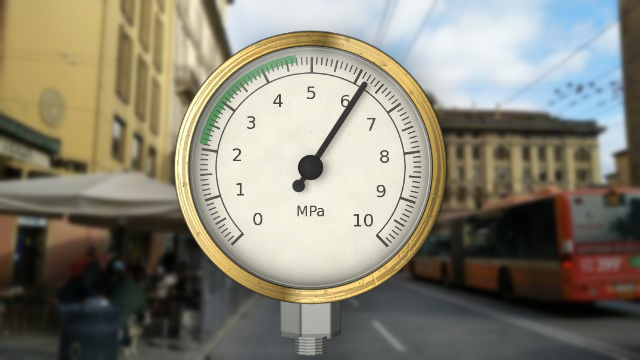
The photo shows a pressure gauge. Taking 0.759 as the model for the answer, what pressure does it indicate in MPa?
6.2
